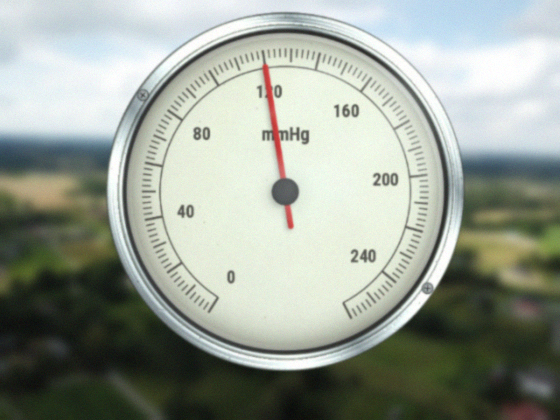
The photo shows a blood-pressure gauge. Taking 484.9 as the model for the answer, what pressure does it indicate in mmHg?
120
